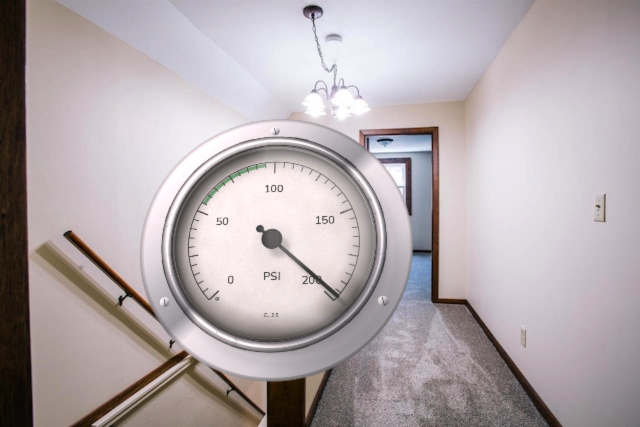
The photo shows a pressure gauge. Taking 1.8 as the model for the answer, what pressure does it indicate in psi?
197.5
